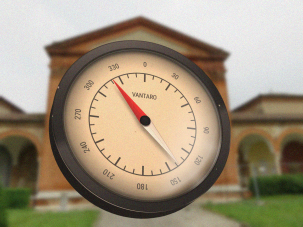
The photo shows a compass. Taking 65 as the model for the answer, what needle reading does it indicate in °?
320
